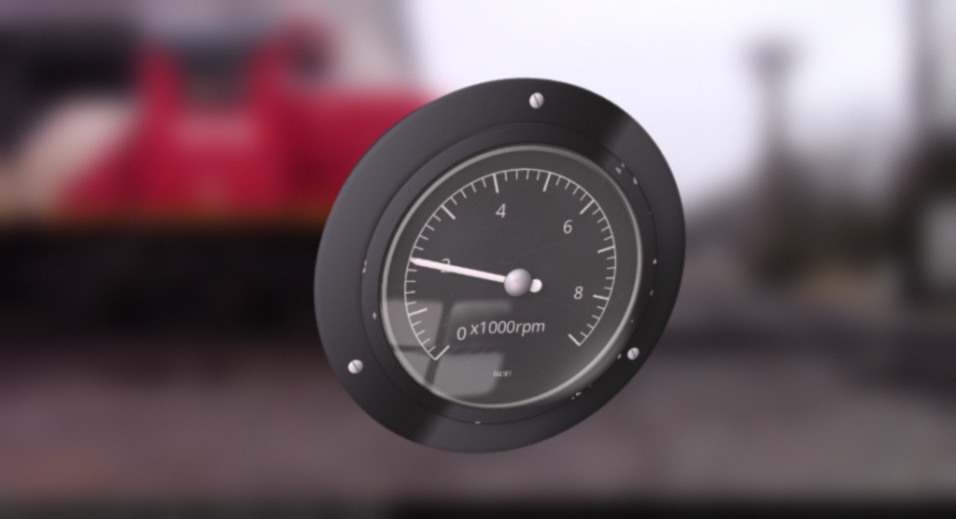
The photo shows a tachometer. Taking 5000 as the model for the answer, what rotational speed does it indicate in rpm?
2000
